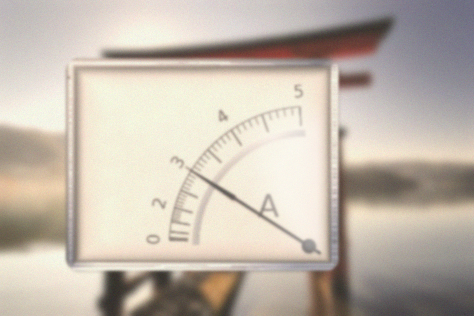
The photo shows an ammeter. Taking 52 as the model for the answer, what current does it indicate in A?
3
